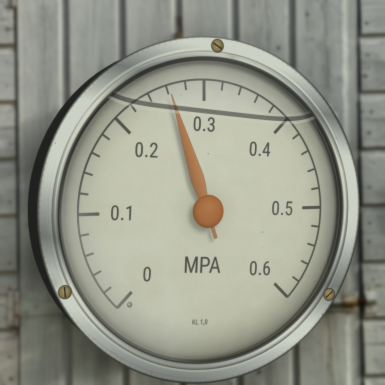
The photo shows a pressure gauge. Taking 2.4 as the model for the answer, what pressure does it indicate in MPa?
0.26
